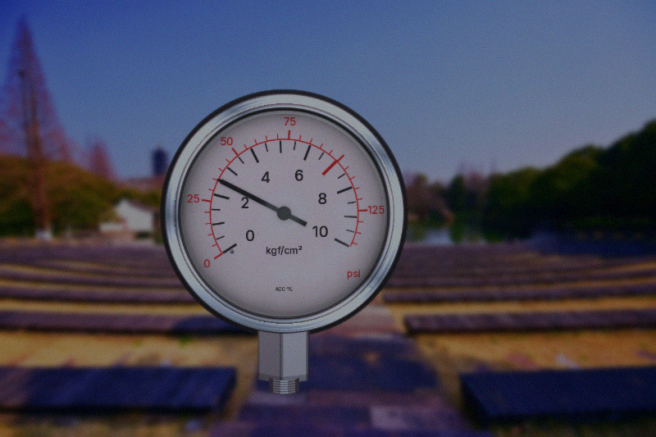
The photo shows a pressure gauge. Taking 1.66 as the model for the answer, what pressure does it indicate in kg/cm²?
2.5
